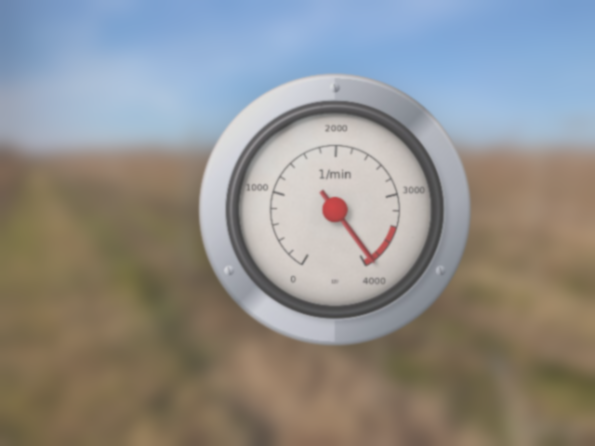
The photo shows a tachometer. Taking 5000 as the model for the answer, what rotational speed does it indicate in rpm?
3900
